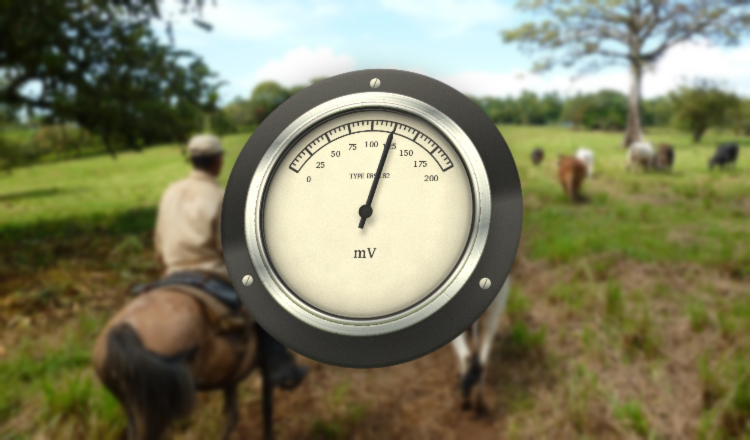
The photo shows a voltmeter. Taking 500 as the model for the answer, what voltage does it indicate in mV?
125
